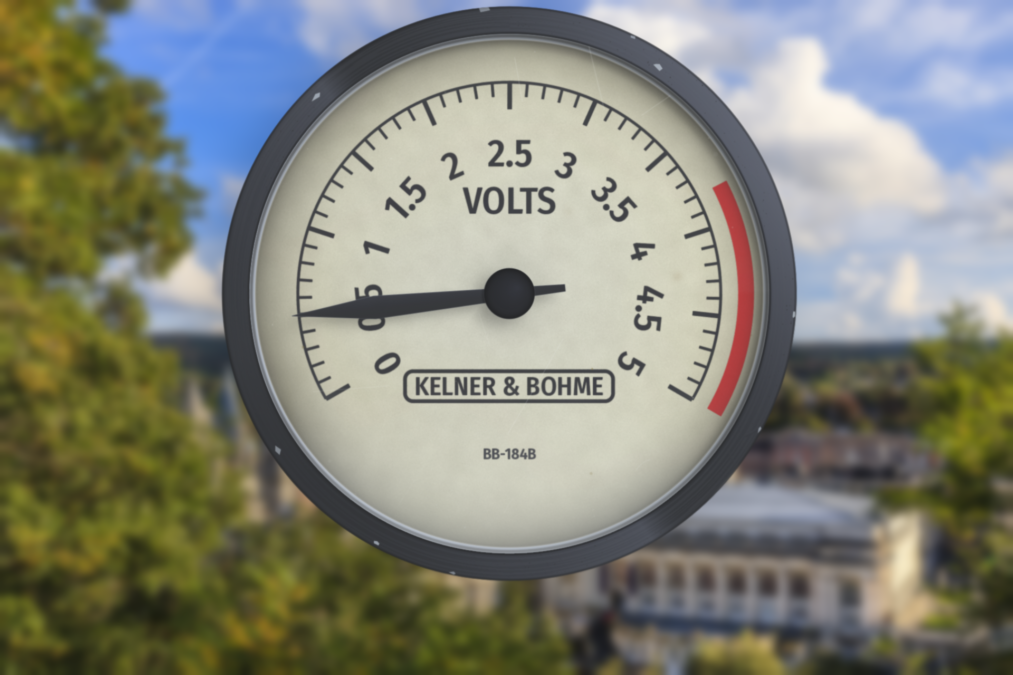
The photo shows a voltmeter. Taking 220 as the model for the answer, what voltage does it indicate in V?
0.5
